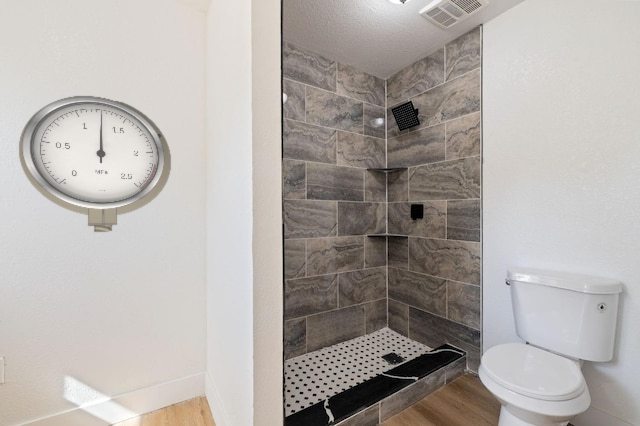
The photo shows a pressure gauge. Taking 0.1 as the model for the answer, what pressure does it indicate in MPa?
1.25
